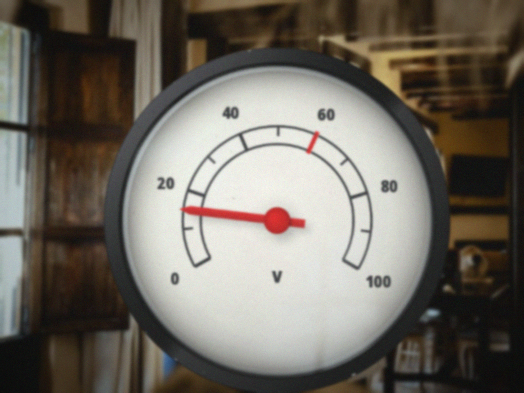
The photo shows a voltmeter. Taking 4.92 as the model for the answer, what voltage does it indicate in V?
15
